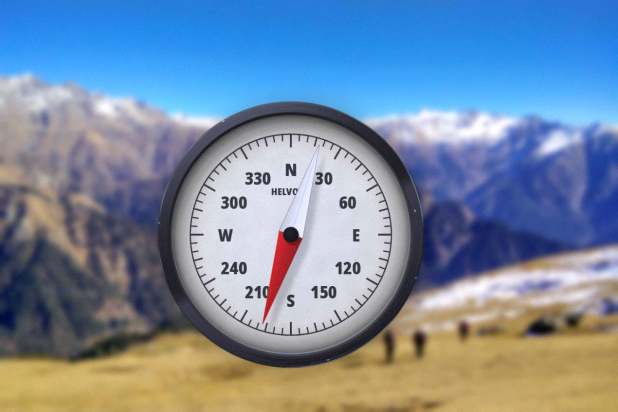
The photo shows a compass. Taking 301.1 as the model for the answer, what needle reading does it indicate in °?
197.5
